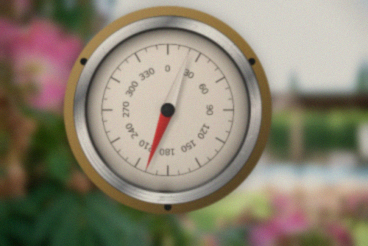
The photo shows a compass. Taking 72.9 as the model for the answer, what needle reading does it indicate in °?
200
